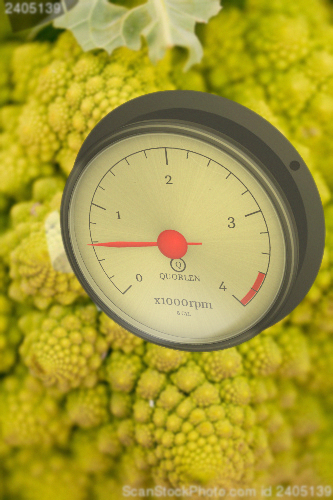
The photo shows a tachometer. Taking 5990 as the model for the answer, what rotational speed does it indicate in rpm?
600
